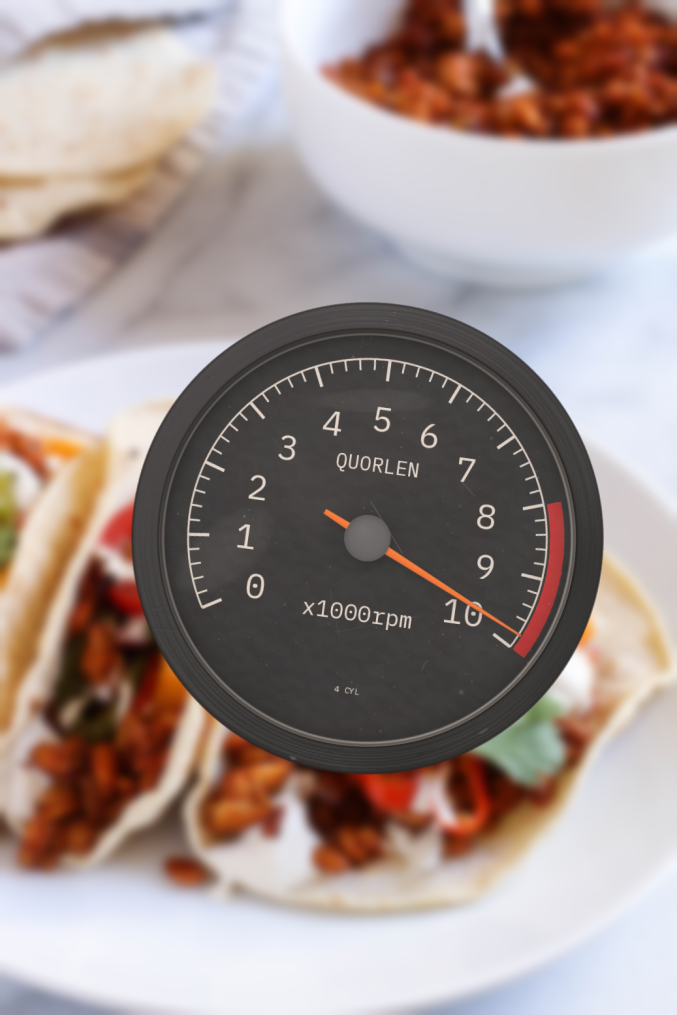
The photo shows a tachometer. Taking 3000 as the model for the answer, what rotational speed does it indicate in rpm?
9800
